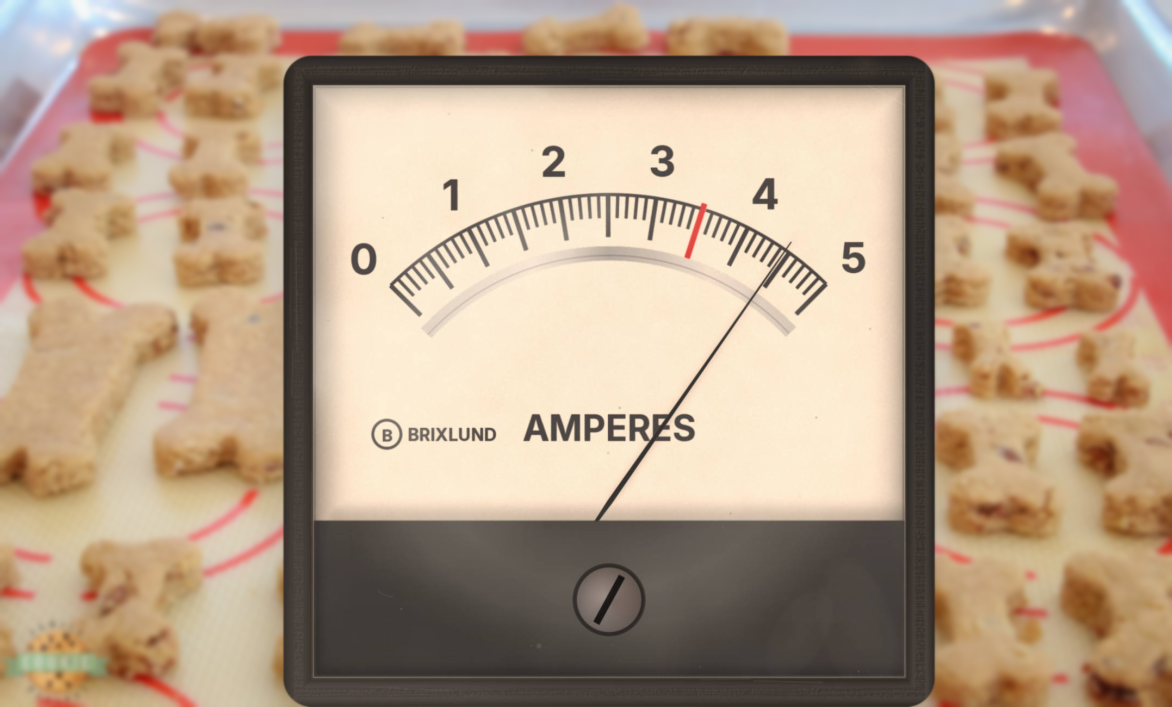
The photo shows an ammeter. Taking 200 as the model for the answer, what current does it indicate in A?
4.45
